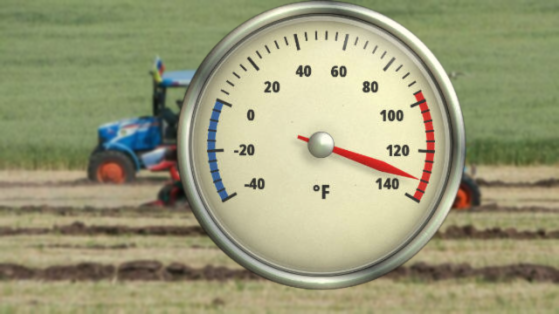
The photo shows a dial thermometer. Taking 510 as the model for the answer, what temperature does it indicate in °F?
132
